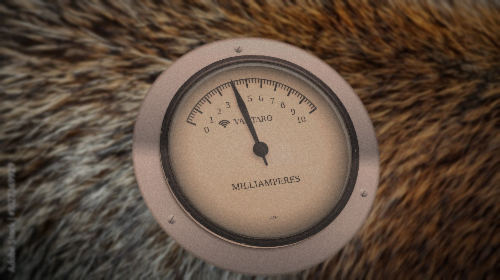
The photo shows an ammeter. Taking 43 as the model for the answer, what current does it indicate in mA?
4
